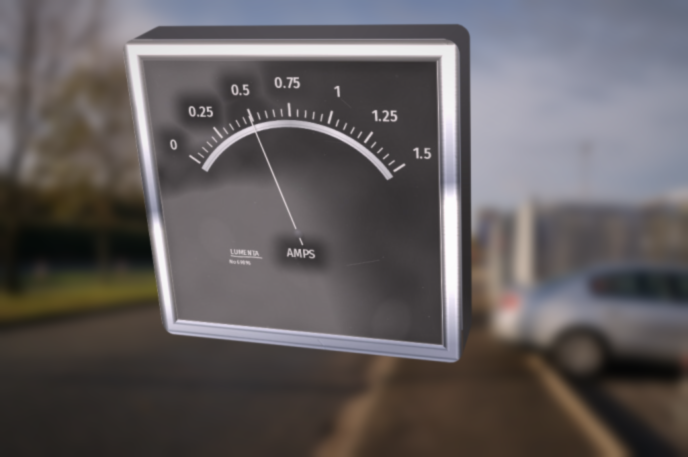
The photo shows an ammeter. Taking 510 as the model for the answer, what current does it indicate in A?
0.5
